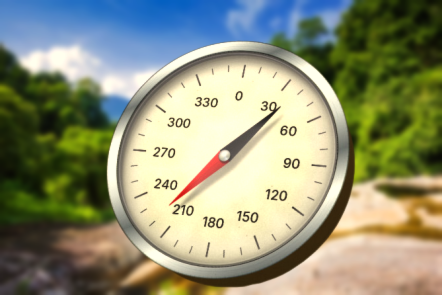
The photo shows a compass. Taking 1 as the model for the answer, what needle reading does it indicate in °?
220
